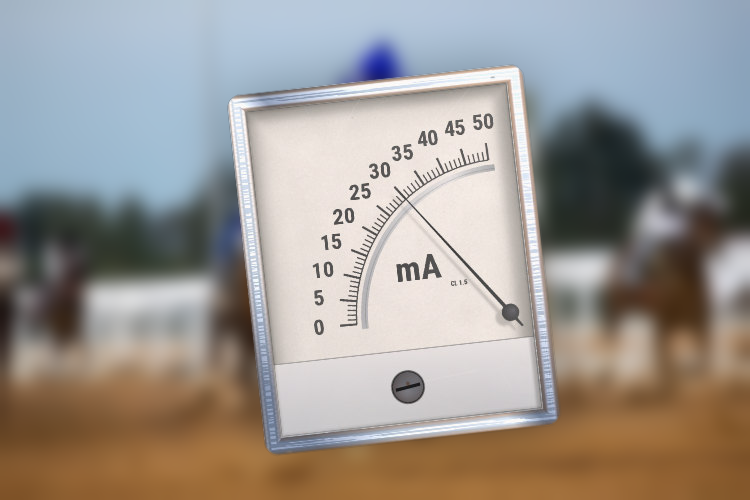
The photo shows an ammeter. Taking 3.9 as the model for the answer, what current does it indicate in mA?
30
